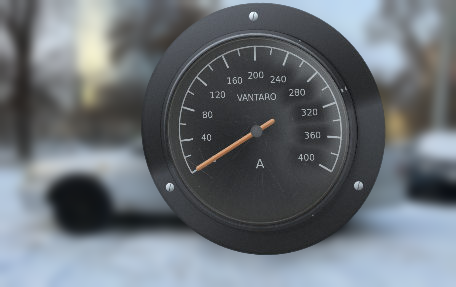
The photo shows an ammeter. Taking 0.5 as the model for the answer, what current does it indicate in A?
0
